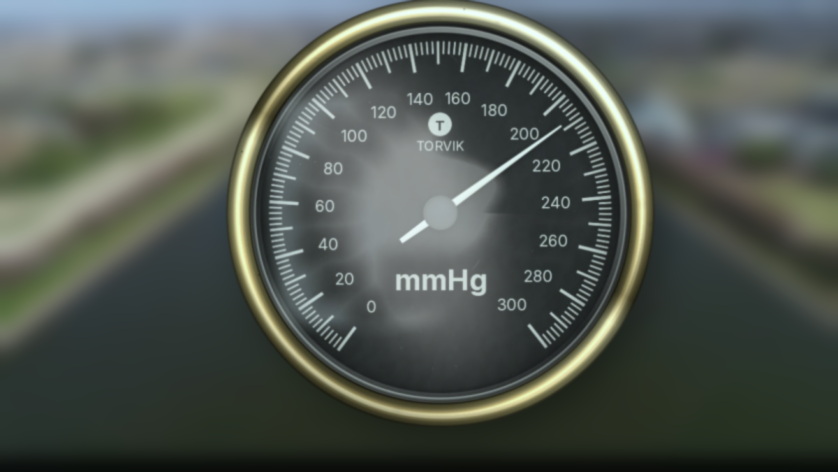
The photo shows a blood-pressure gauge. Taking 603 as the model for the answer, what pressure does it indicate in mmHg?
208
